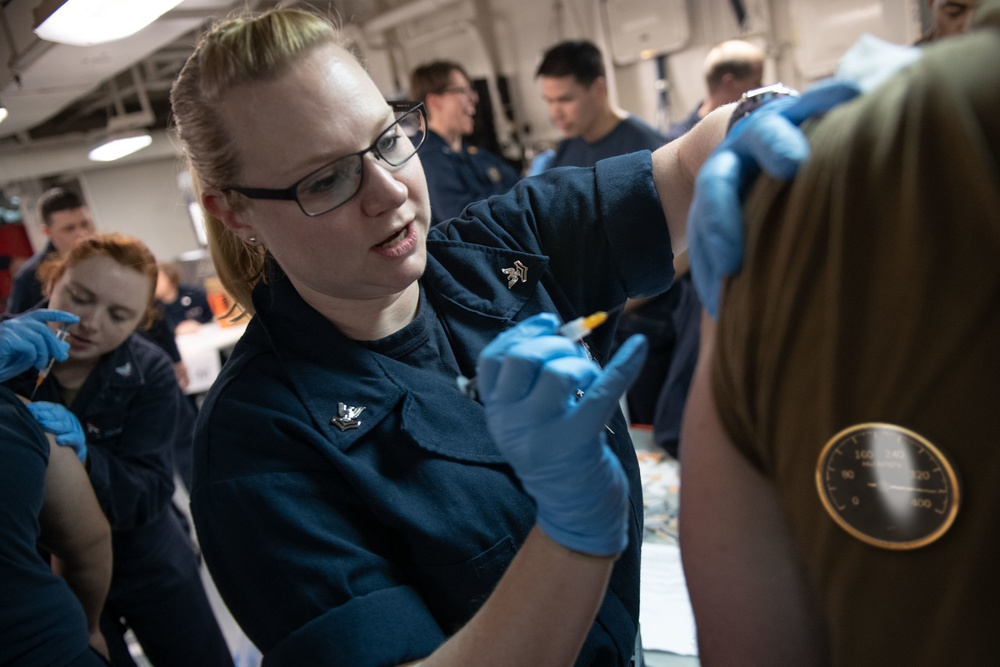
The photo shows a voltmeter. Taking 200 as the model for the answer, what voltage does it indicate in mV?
360
